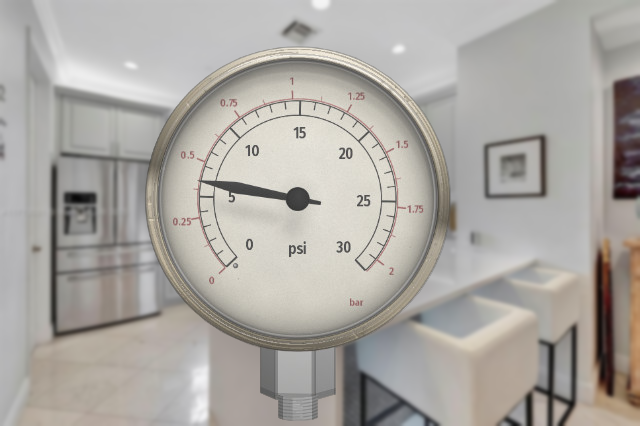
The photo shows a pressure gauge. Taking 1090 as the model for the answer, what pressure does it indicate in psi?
6
